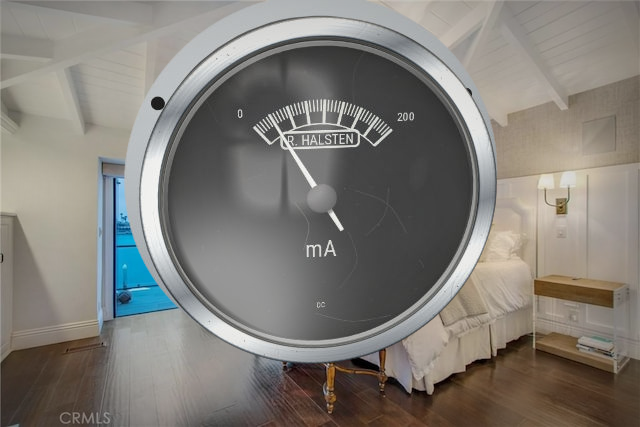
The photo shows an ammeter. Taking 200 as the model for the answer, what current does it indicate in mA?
25
